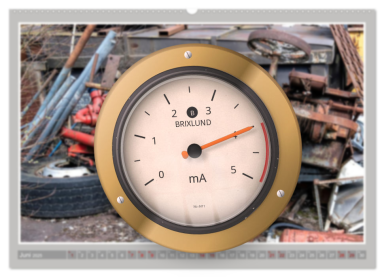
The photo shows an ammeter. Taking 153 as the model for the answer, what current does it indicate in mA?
4
